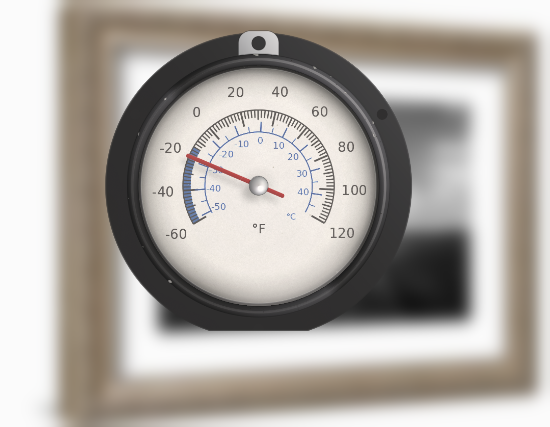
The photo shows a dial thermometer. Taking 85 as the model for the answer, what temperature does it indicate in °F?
-20
